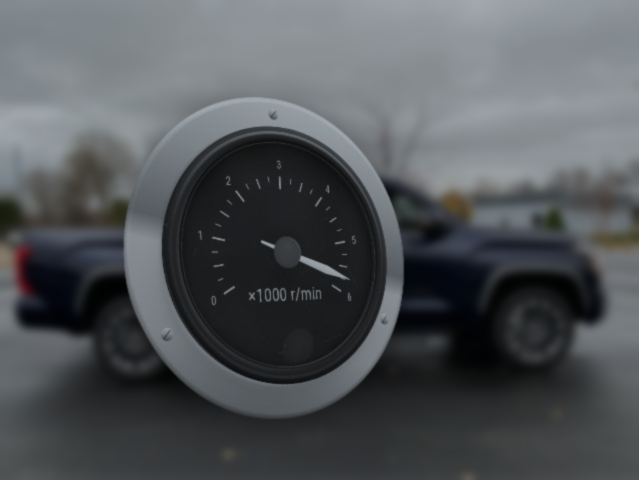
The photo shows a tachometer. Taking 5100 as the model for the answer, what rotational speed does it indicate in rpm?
5750
